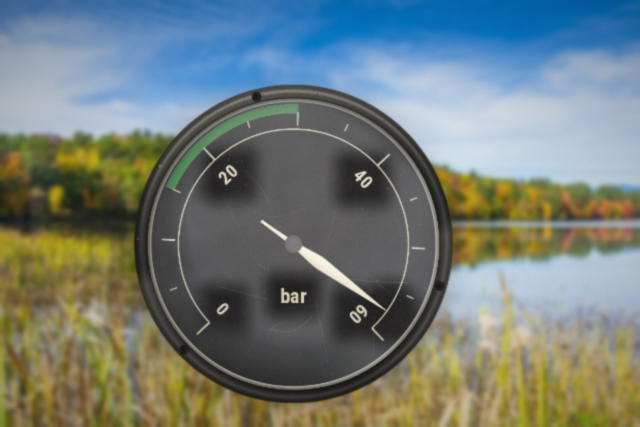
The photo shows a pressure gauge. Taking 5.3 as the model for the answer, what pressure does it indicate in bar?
57.5
